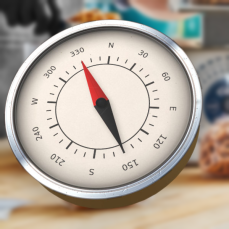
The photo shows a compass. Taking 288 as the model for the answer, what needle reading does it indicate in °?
330
